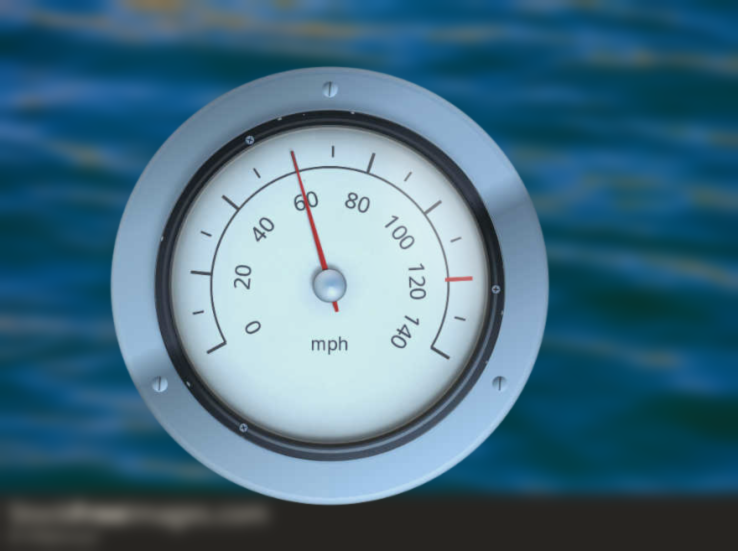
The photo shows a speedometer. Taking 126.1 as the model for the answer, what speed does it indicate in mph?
60
